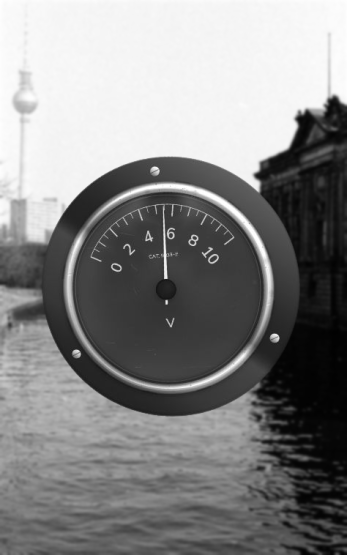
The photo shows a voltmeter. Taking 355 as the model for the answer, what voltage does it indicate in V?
5.5
